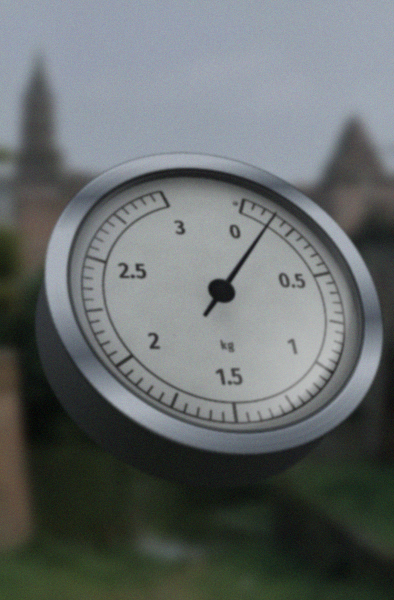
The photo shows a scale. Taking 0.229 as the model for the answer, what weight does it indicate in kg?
0.15
